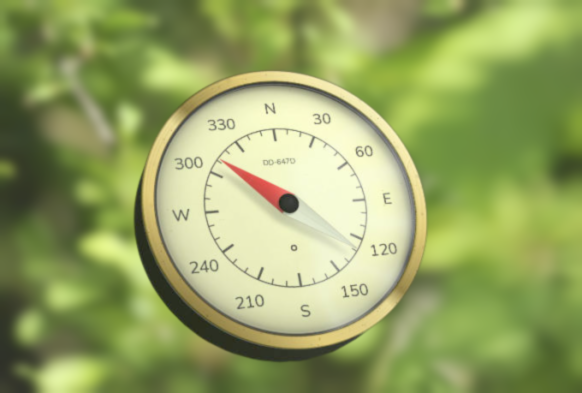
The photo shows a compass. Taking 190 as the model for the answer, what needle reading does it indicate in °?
310
